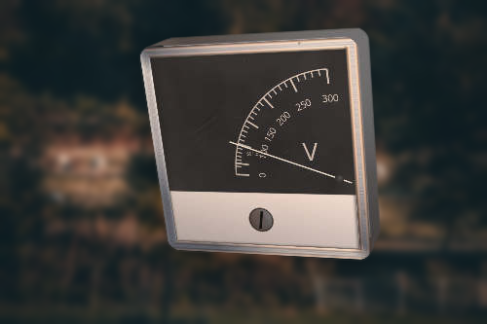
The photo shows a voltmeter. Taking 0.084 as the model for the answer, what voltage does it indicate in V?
100
